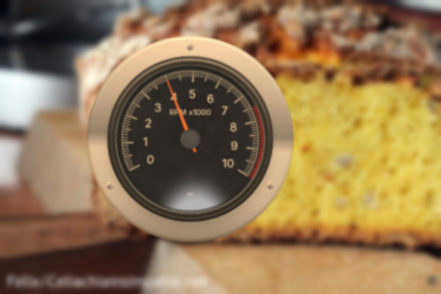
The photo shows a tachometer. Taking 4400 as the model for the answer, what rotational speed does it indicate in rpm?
4000
